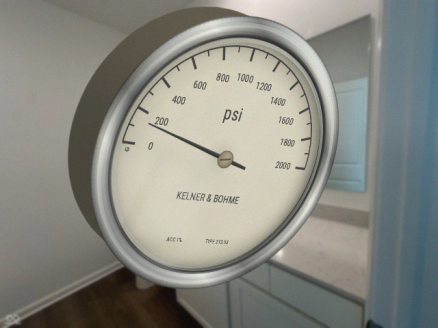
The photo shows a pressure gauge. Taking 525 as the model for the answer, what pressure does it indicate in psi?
150
